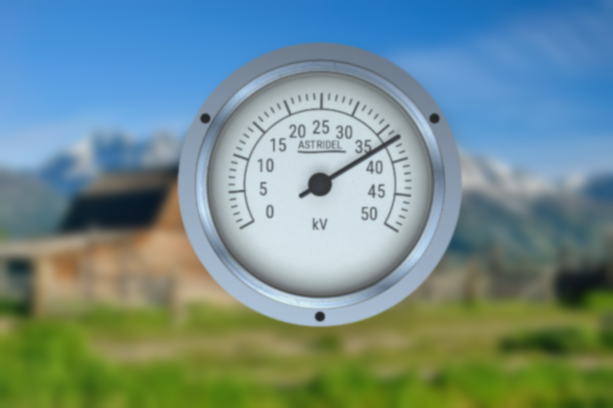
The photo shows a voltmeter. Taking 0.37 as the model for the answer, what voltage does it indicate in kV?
37
